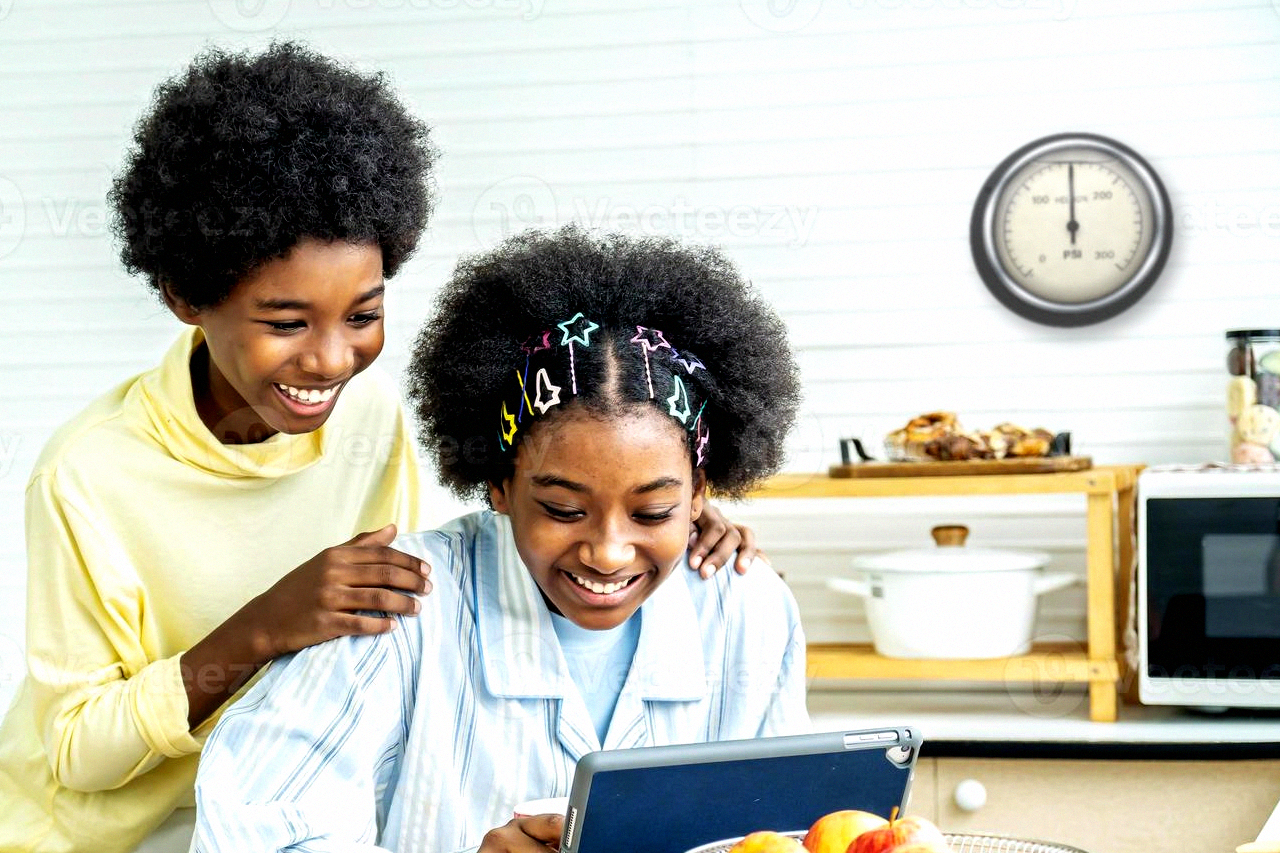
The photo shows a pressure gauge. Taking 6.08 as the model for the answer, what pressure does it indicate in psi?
150
